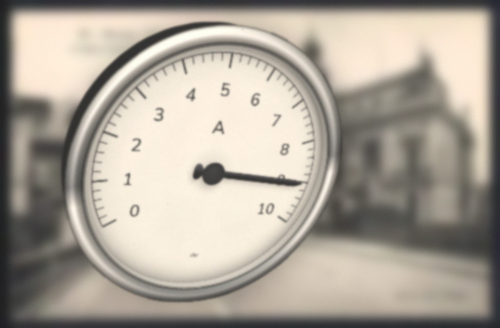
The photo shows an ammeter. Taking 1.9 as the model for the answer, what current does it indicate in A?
9
